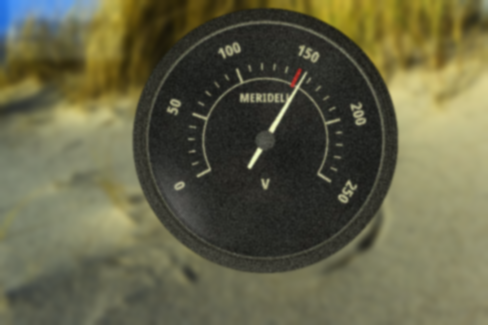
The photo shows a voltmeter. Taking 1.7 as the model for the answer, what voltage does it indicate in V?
155
